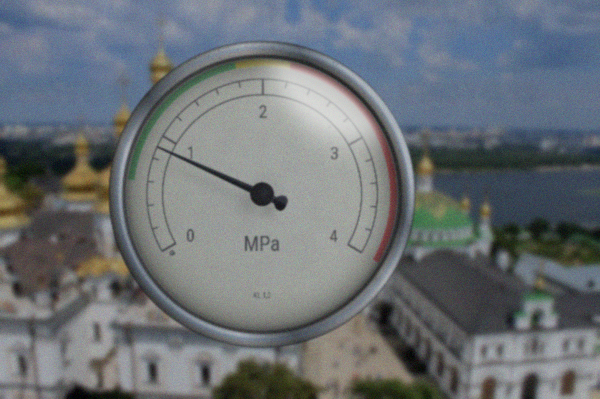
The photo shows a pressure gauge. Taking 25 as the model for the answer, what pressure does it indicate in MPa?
0.9
